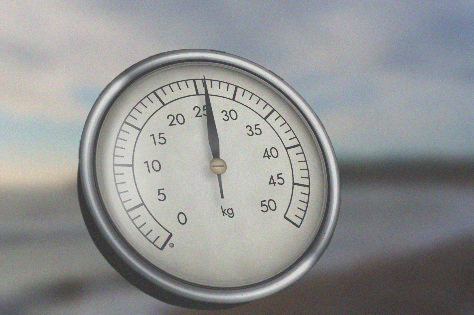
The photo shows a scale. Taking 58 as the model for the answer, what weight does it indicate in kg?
26
